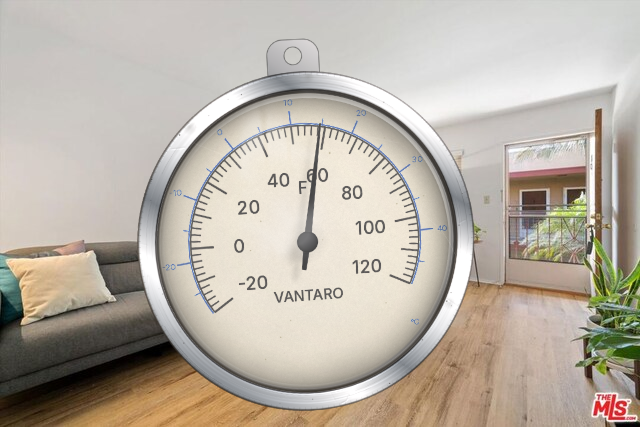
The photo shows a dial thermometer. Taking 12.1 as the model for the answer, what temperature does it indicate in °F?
58
